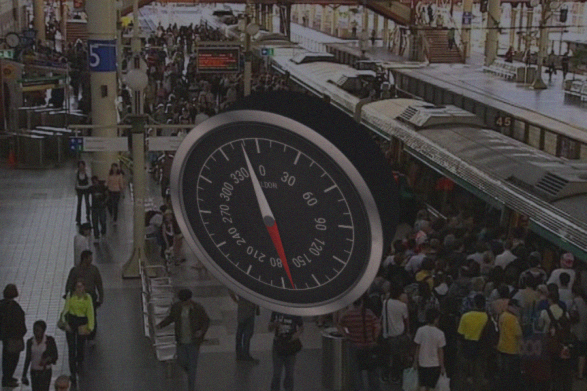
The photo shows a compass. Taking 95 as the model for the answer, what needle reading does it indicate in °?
170
